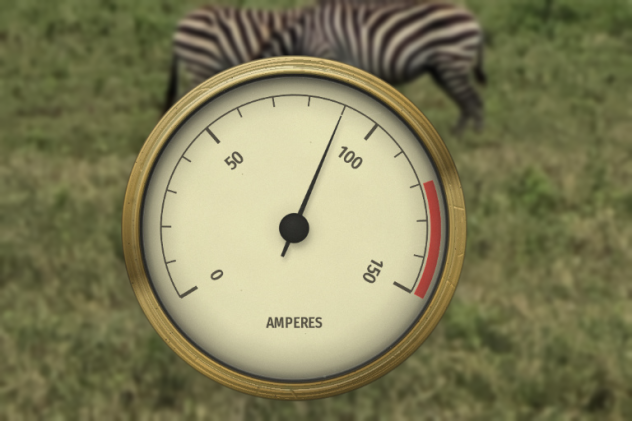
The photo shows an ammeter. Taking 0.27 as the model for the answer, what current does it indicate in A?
90
